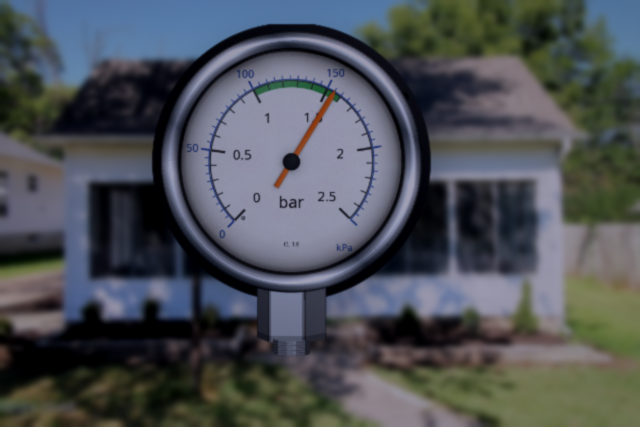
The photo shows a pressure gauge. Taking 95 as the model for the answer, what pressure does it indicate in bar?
1.55
